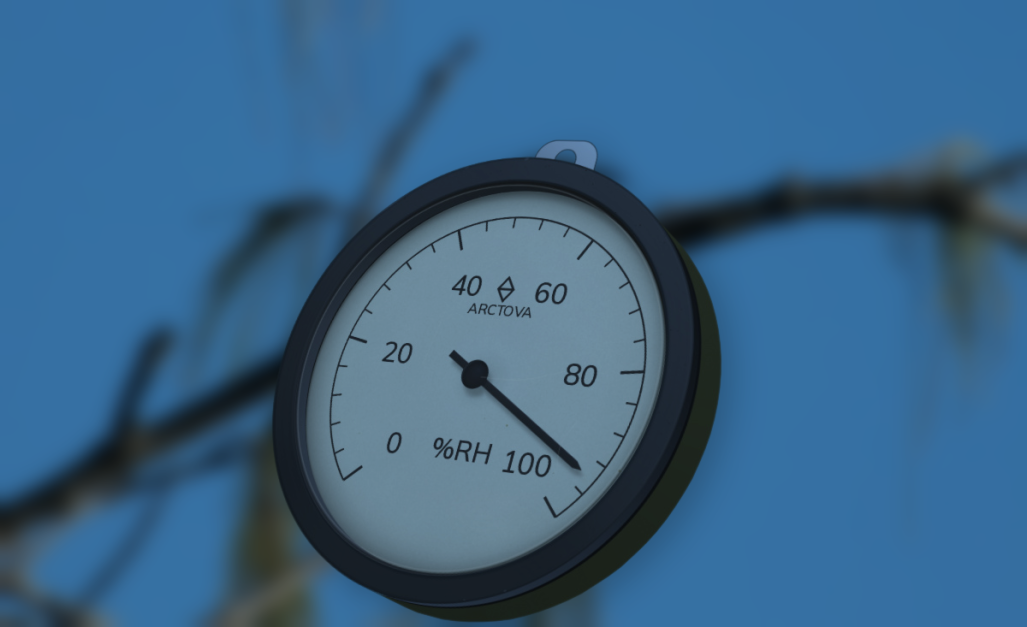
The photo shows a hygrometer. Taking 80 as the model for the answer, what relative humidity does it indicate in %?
94
